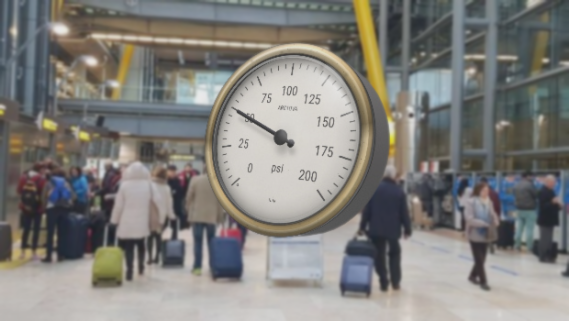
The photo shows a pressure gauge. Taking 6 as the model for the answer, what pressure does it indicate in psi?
50
